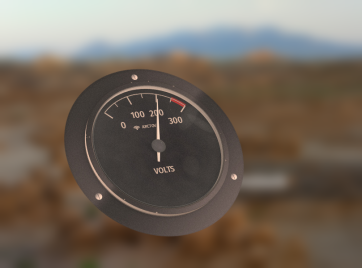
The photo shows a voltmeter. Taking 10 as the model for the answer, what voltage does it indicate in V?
200
